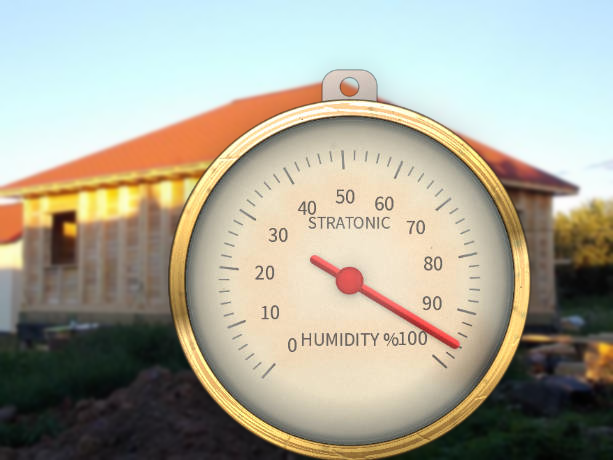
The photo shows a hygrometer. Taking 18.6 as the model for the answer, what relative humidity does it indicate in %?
96
